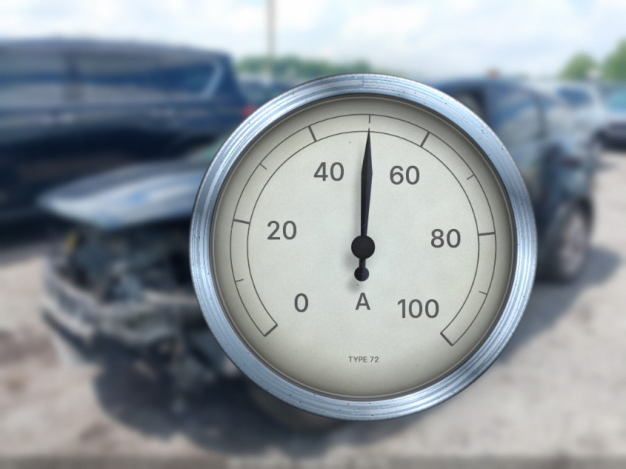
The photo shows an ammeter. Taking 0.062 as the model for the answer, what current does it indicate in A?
50
